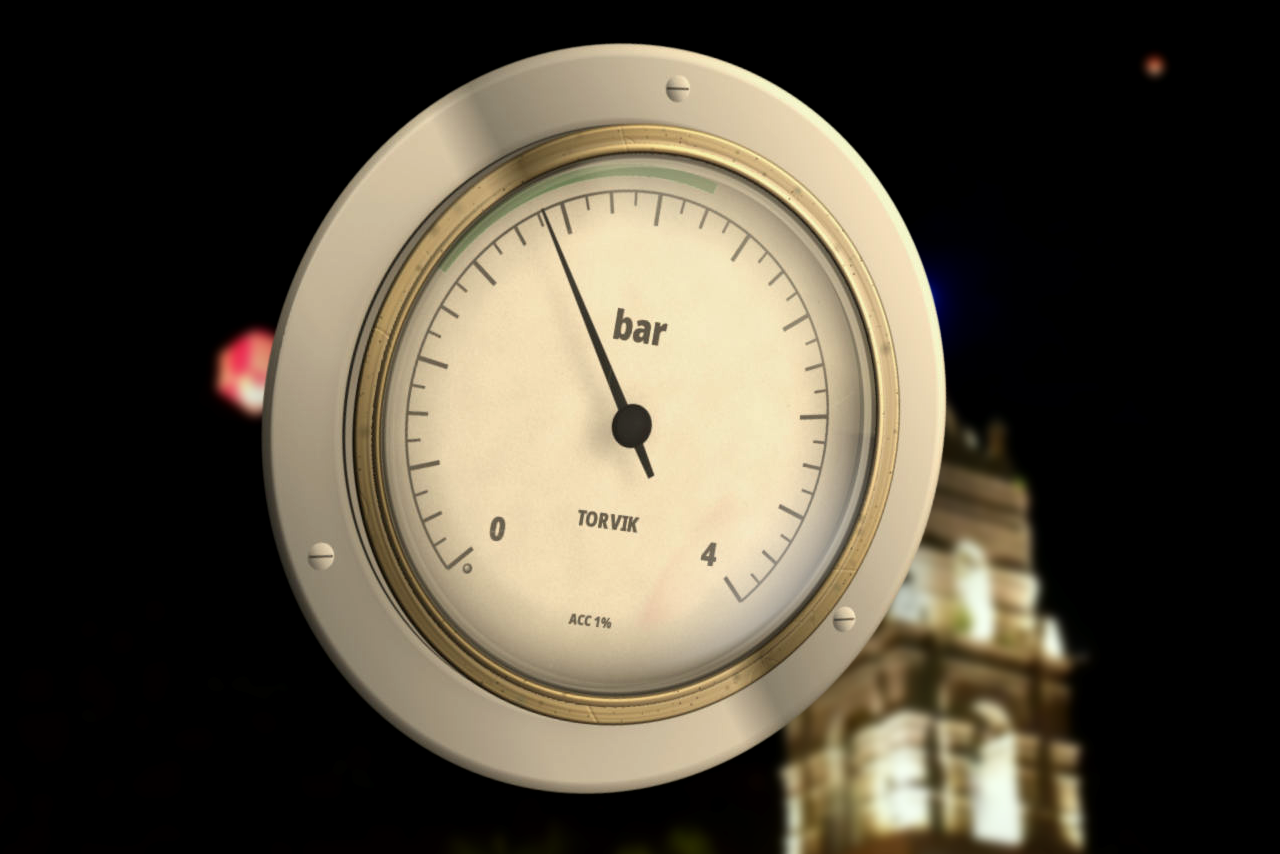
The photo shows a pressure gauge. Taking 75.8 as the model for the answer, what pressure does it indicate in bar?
1.5
